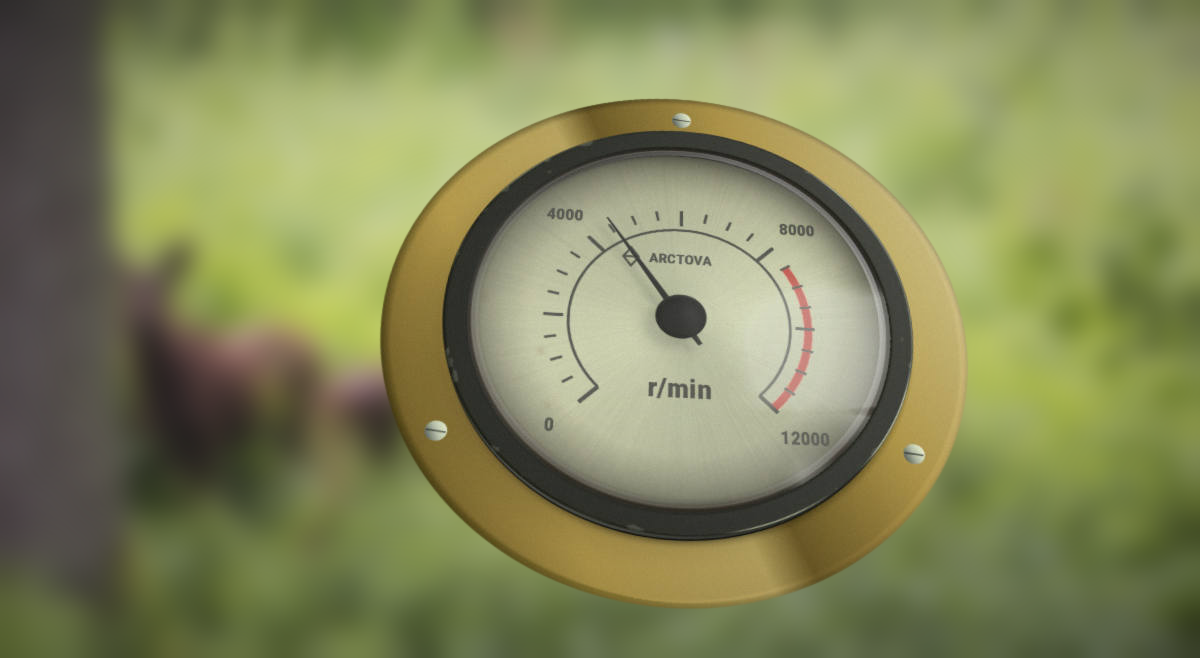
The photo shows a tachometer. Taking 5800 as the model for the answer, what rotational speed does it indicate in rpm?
4500
